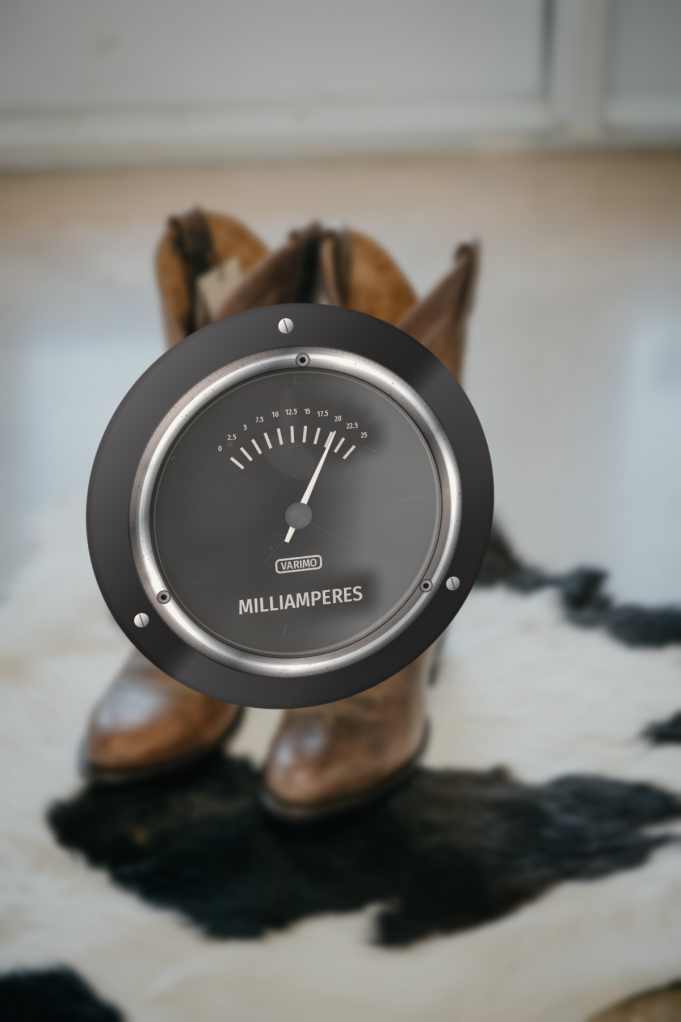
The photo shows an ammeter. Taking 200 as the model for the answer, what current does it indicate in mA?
20
